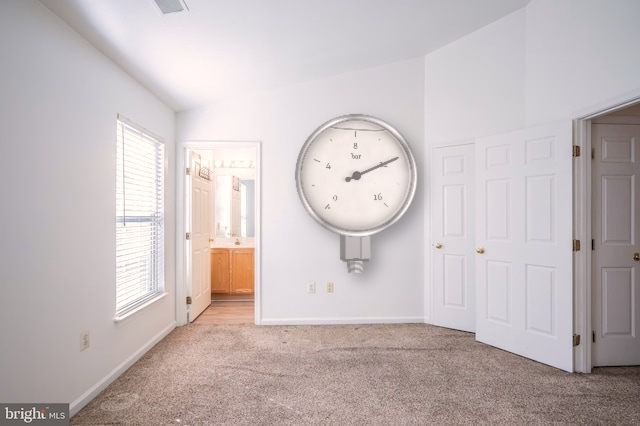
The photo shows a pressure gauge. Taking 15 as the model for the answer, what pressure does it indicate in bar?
12
